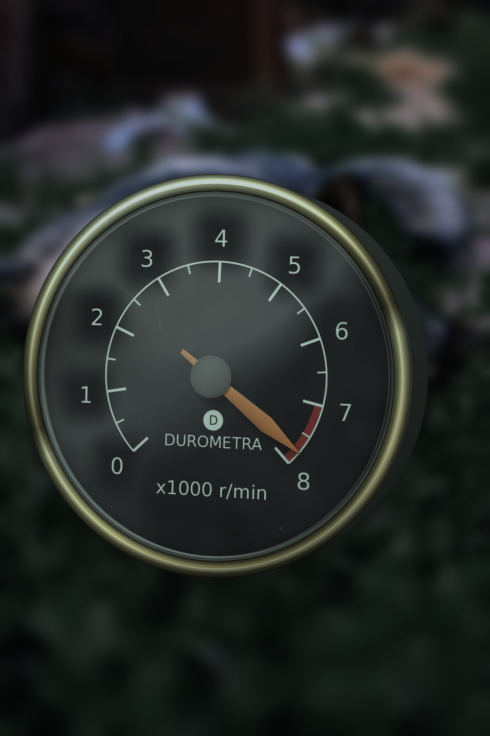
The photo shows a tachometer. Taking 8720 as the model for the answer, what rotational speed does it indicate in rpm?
7750
